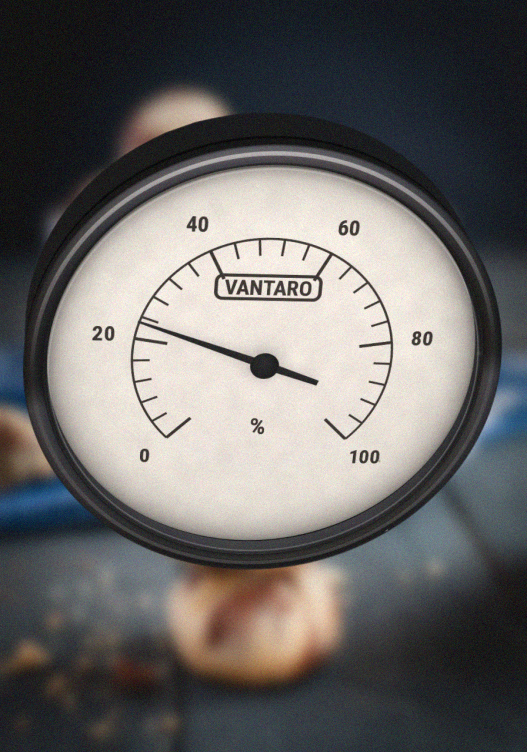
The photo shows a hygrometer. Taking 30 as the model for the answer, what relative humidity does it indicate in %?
24
